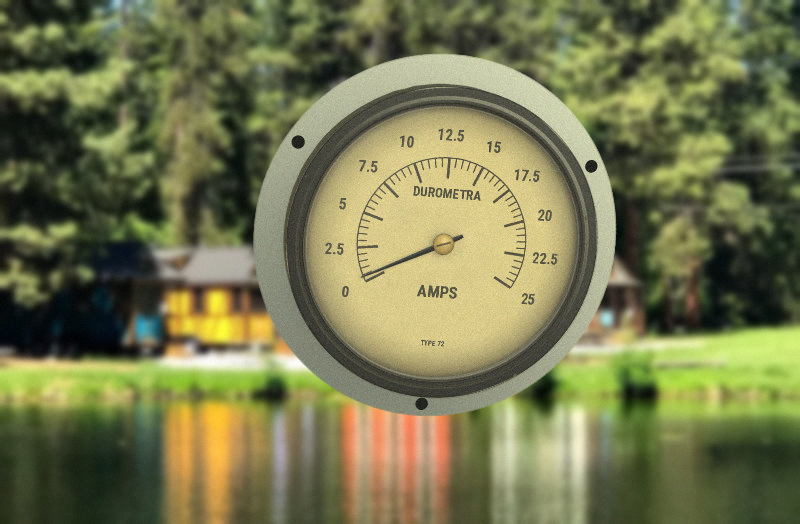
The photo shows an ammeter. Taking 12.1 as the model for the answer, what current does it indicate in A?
0.5
